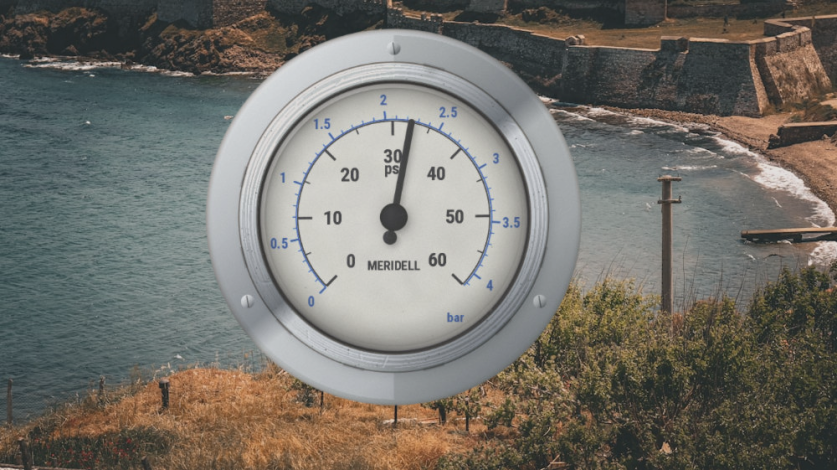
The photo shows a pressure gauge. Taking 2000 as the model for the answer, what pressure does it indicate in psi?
32.5
